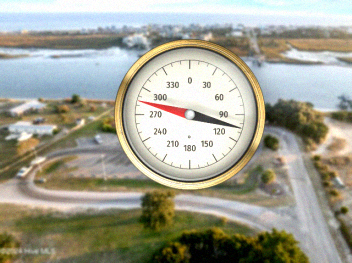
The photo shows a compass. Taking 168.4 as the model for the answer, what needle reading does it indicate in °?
285
